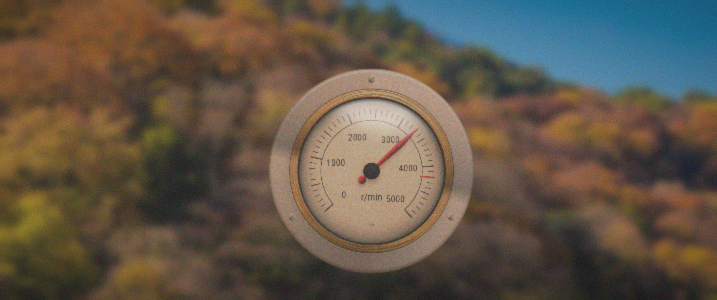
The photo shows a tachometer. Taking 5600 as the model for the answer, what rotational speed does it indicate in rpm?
3300
